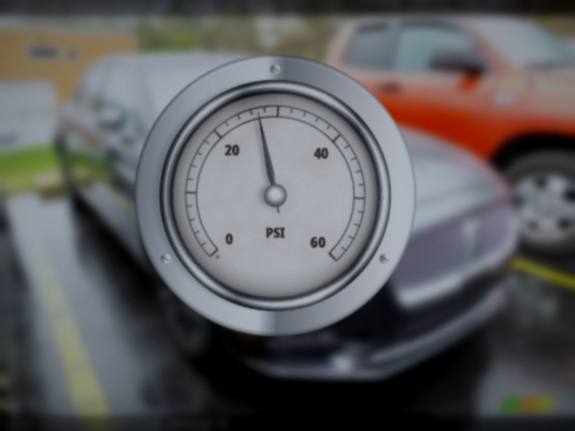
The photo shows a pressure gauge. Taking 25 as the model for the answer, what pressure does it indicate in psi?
27
